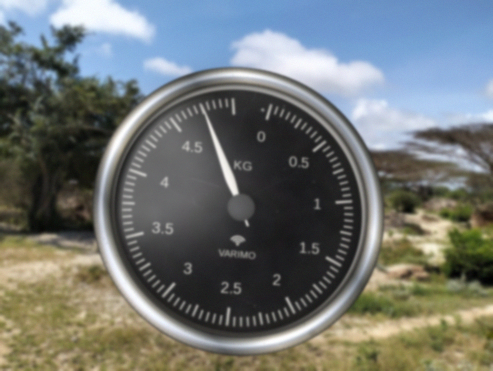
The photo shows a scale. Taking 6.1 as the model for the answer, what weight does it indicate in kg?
4.75
